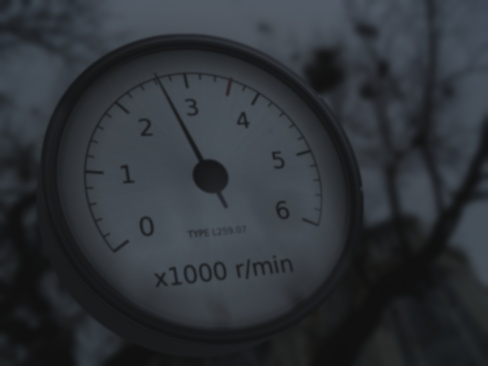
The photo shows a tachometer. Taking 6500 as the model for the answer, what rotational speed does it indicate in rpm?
2600
